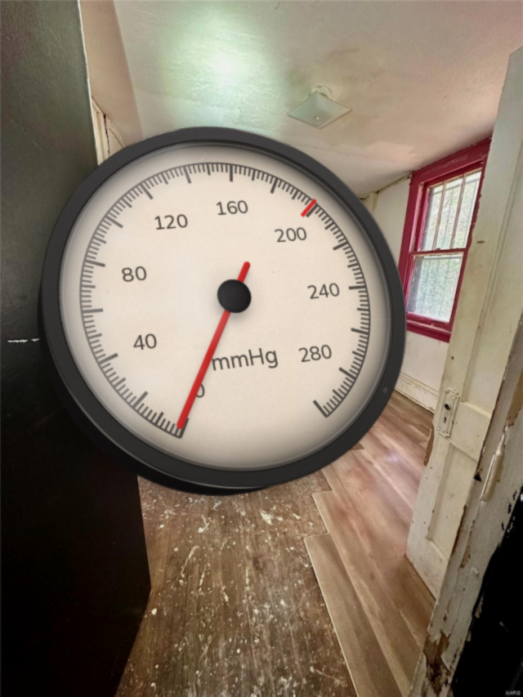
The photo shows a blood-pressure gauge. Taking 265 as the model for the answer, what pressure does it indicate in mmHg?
2
